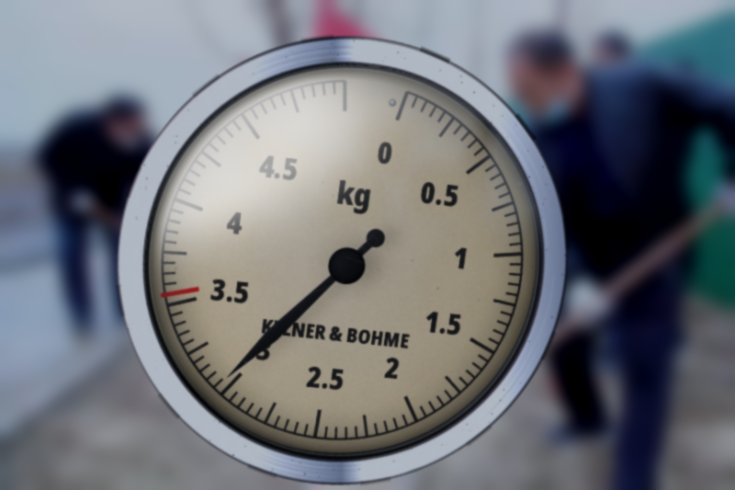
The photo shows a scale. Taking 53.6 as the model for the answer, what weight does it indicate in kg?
3.05
